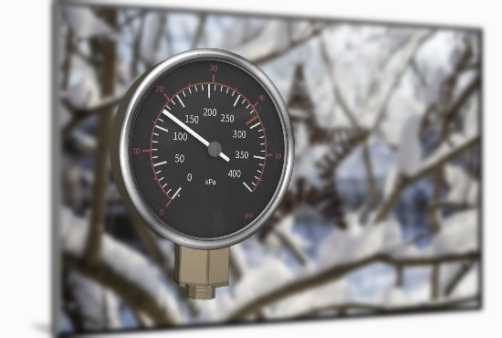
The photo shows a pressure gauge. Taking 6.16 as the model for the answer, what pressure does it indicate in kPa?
120
